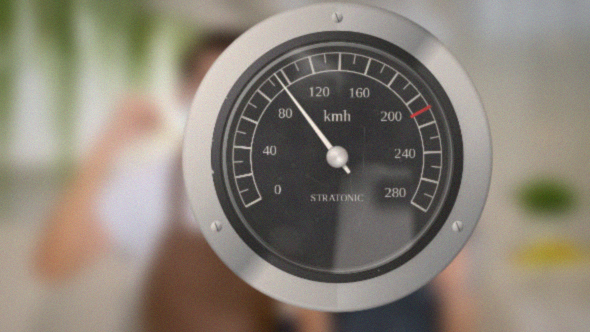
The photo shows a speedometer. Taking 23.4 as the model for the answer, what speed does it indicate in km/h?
95
